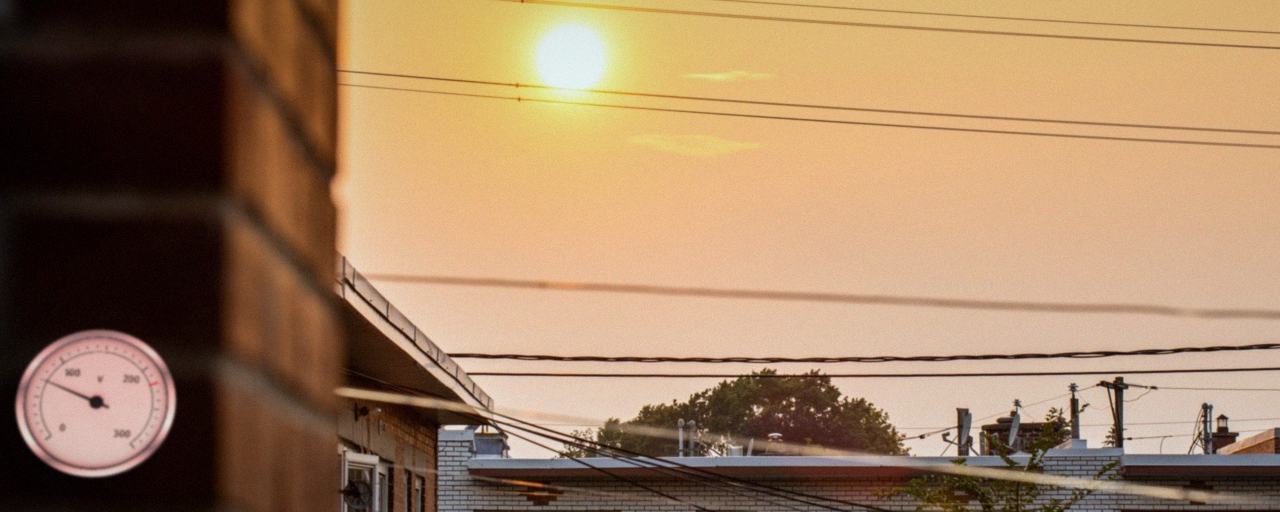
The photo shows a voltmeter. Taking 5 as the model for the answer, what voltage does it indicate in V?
70
